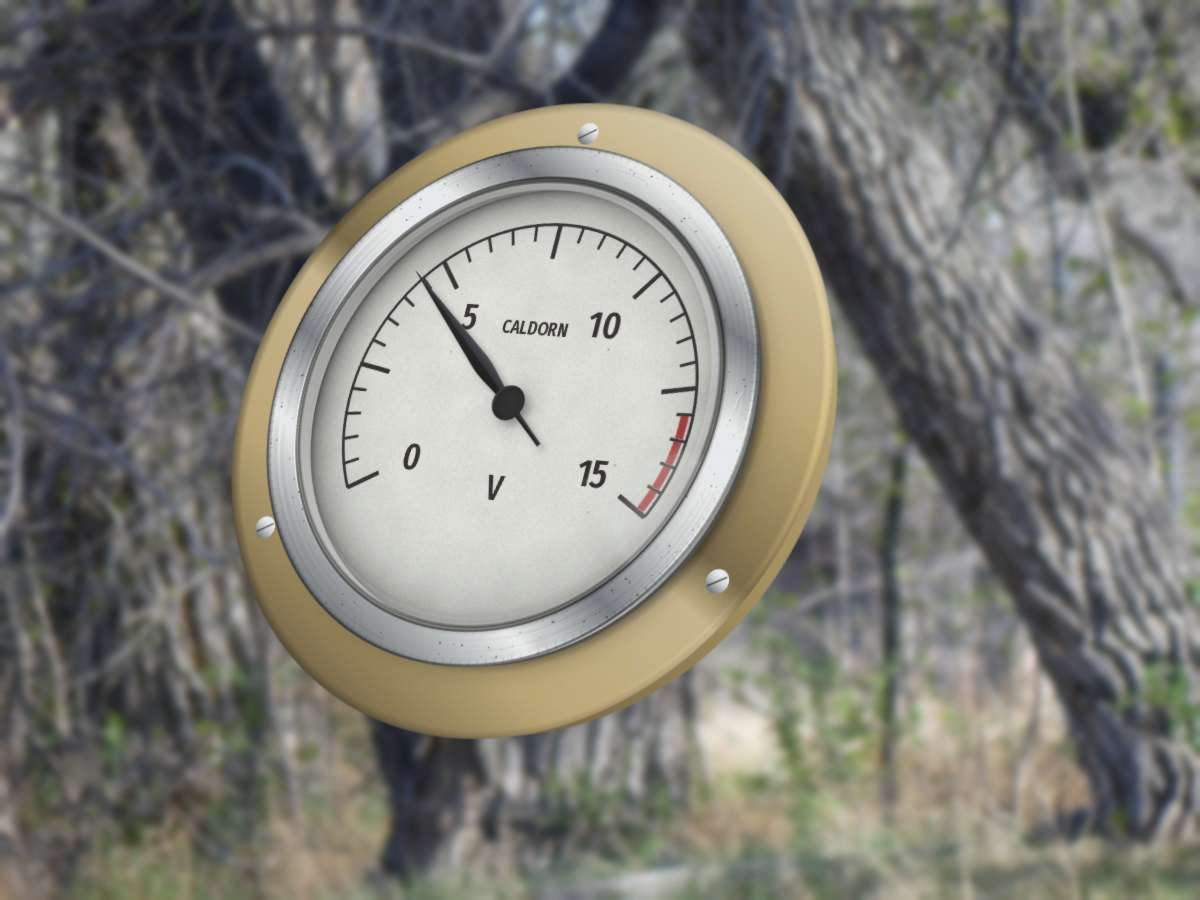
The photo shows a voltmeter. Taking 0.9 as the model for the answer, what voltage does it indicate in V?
4.5
